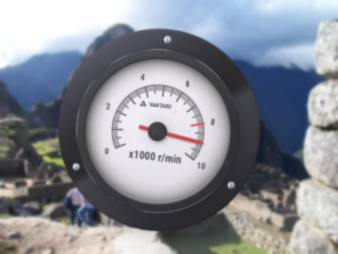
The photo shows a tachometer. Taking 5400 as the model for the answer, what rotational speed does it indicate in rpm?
9000
